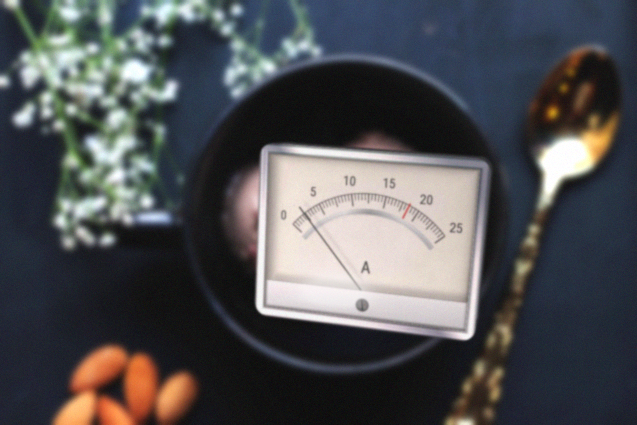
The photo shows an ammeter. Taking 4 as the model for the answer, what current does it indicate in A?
2.5
